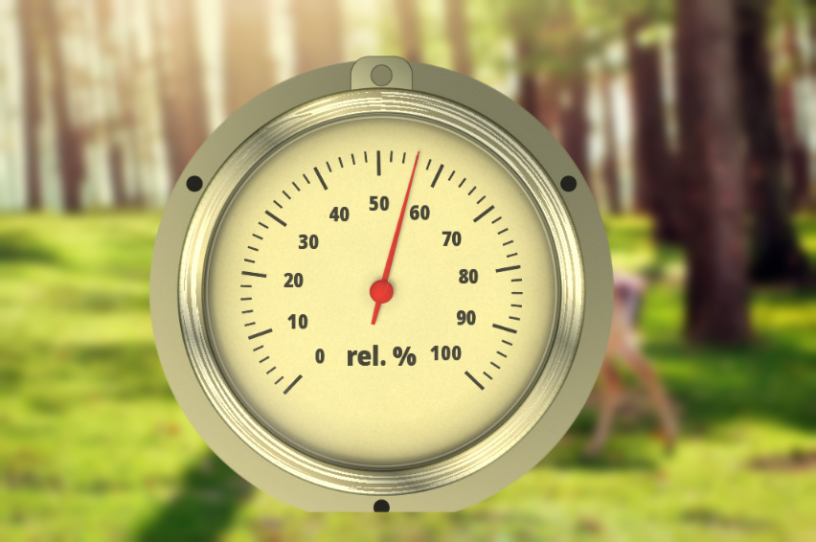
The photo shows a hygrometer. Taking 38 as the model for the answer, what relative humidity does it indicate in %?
56
